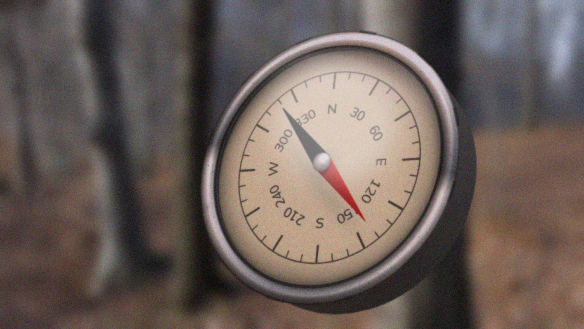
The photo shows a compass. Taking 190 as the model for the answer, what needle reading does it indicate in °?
140
